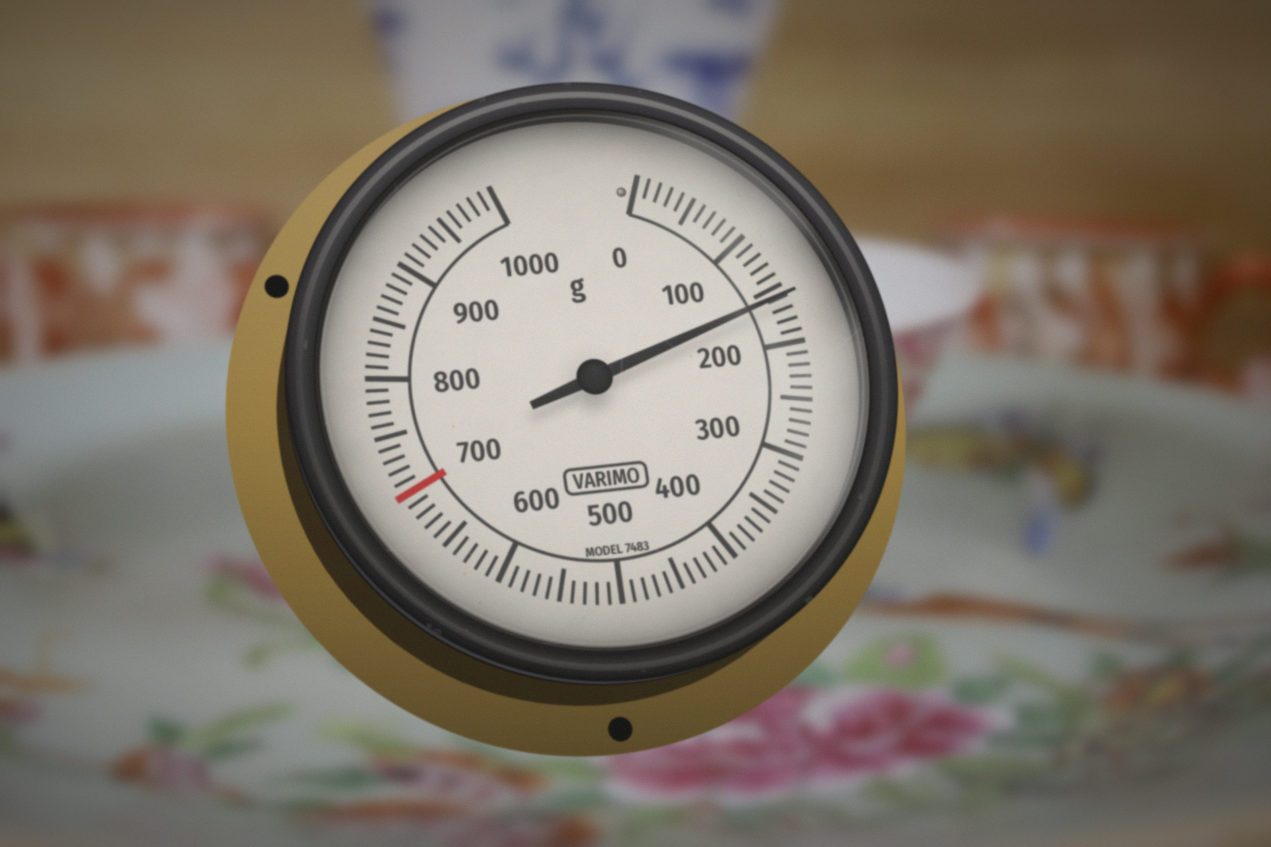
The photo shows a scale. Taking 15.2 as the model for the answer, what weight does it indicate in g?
160
